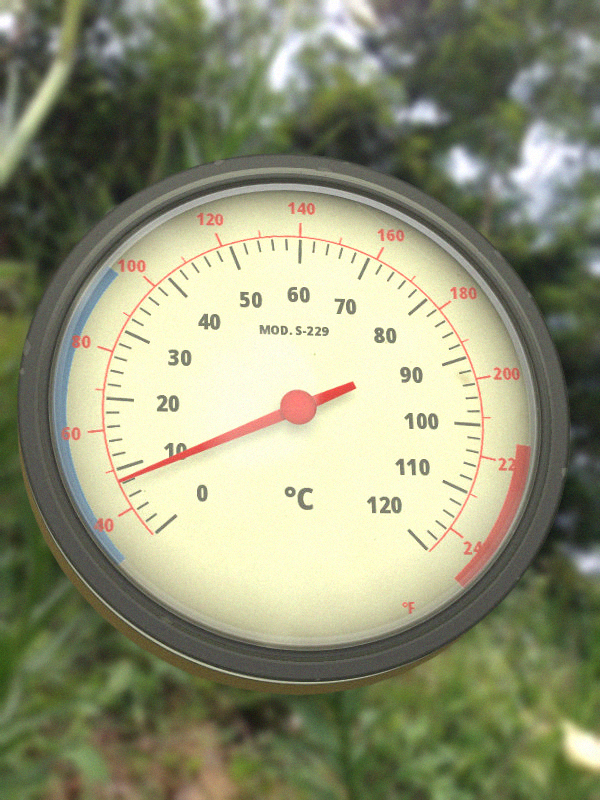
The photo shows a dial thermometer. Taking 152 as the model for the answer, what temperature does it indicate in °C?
8
